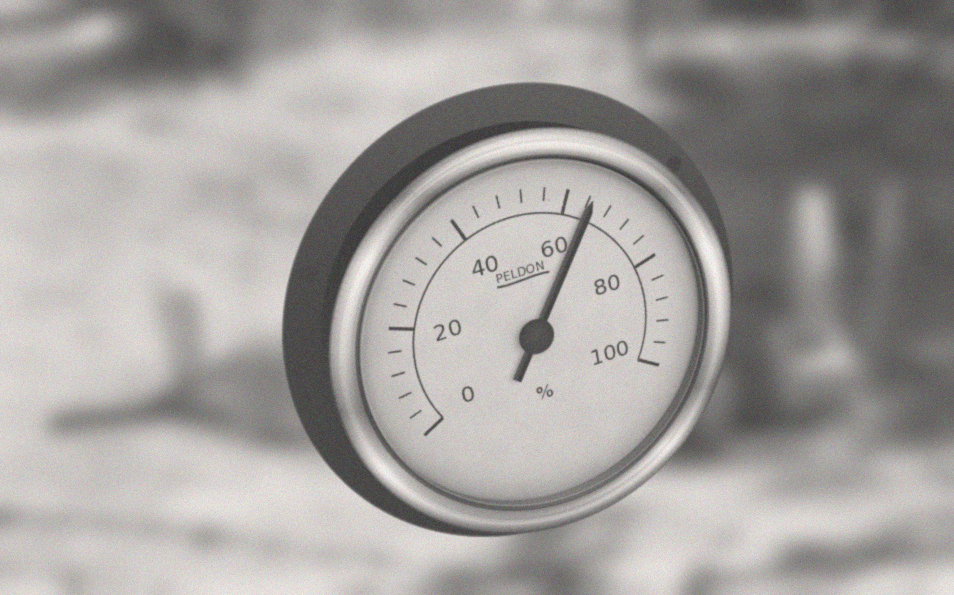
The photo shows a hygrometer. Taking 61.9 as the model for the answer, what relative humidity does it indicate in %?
64
